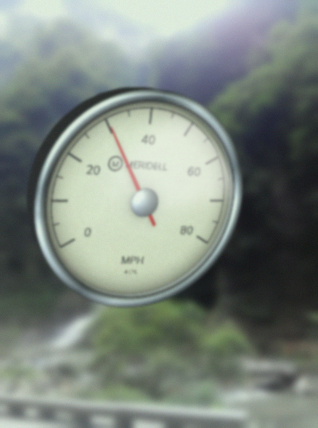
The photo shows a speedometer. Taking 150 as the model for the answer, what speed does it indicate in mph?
30
